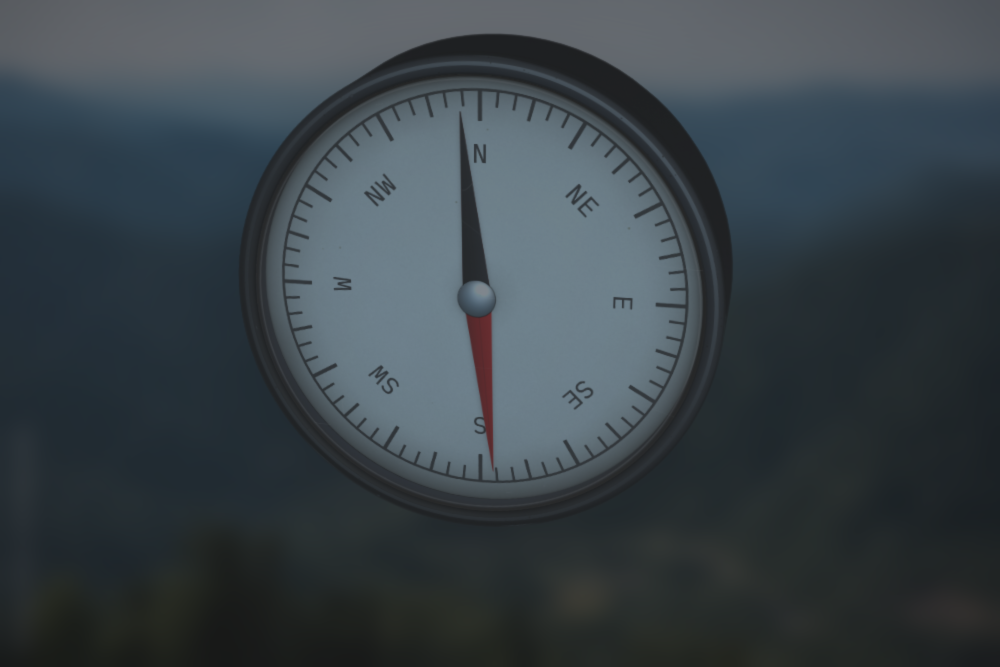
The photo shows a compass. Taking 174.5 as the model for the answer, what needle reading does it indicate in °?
175
